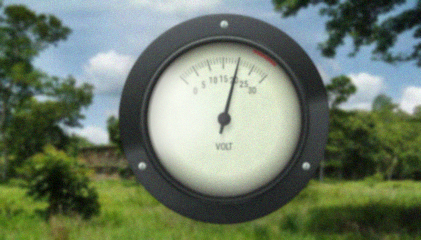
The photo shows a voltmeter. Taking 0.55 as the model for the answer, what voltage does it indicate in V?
20
